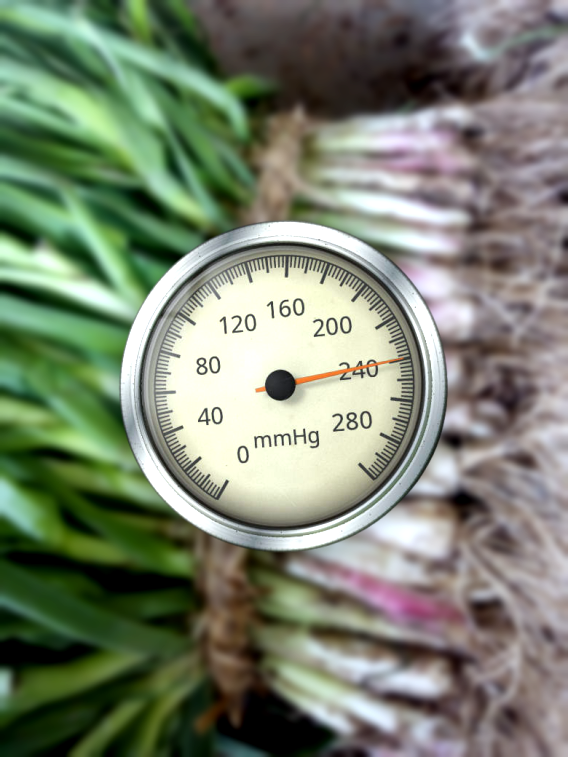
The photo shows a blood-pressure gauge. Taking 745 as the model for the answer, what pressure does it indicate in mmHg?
240
